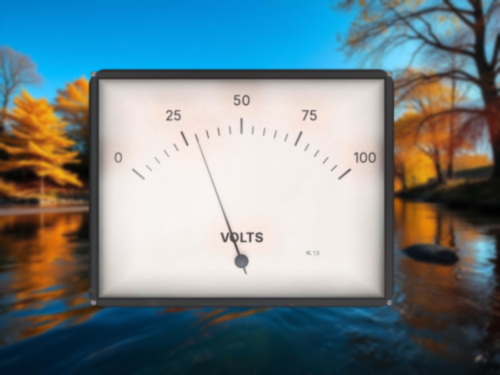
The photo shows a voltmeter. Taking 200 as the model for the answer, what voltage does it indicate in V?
30
